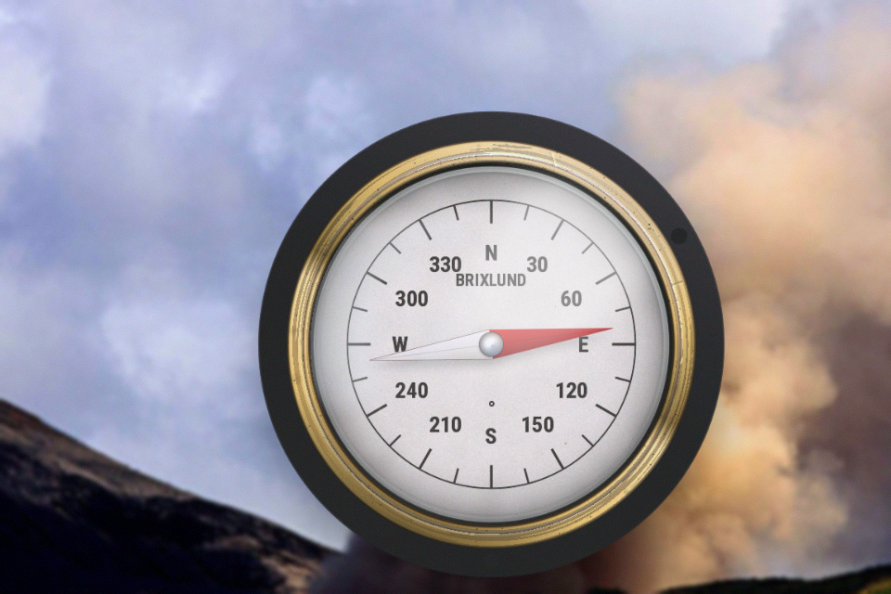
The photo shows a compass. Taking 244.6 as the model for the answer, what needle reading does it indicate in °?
82.5
